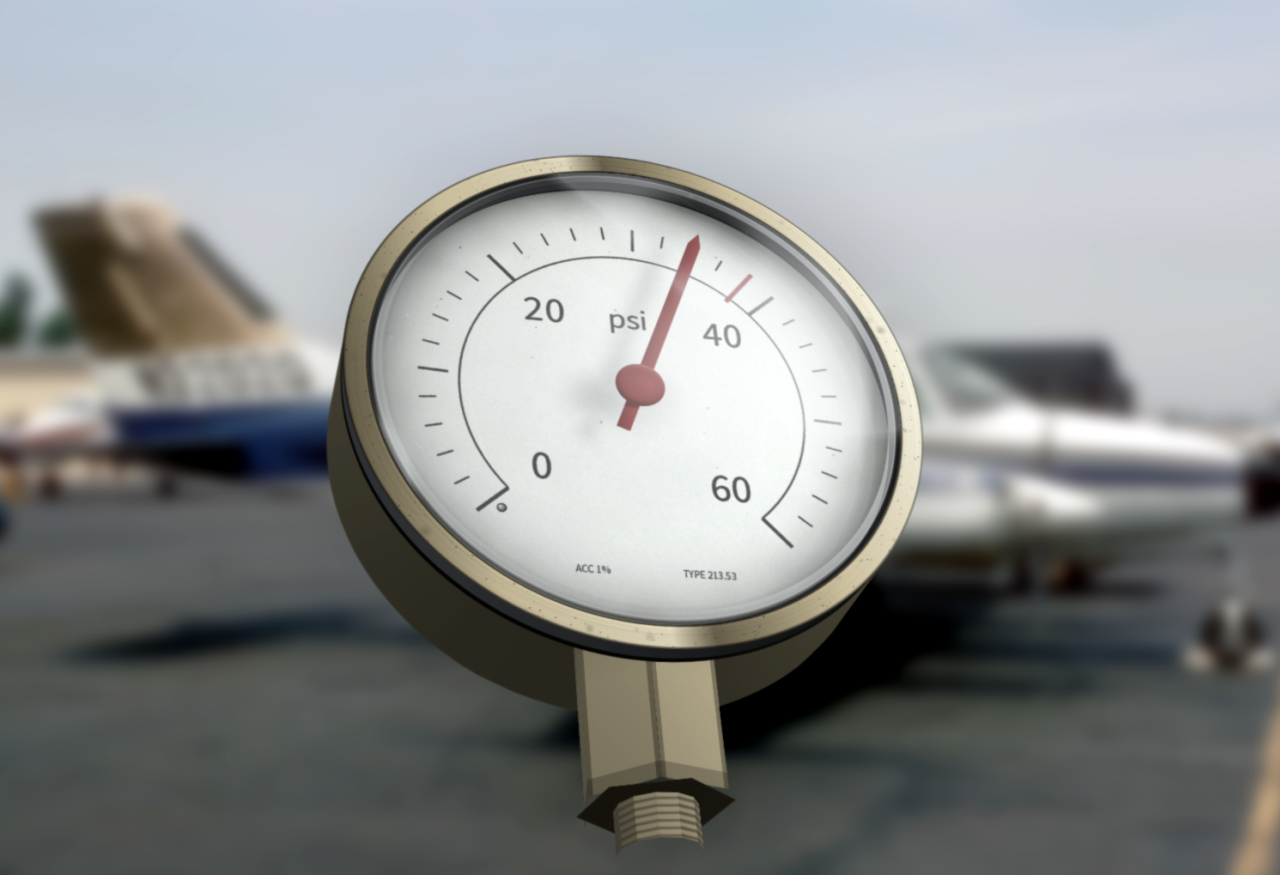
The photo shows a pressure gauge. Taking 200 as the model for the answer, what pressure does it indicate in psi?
34
